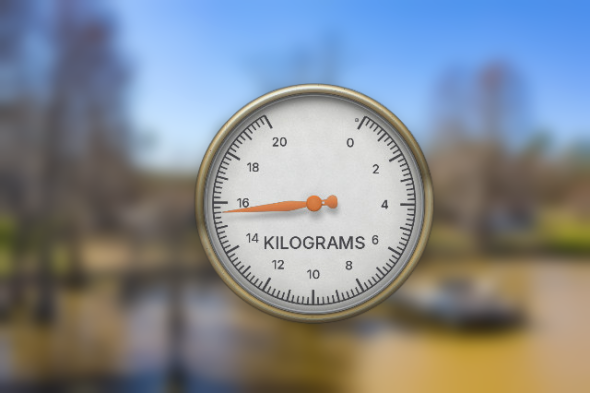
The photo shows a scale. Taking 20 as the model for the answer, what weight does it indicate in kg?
15.6
